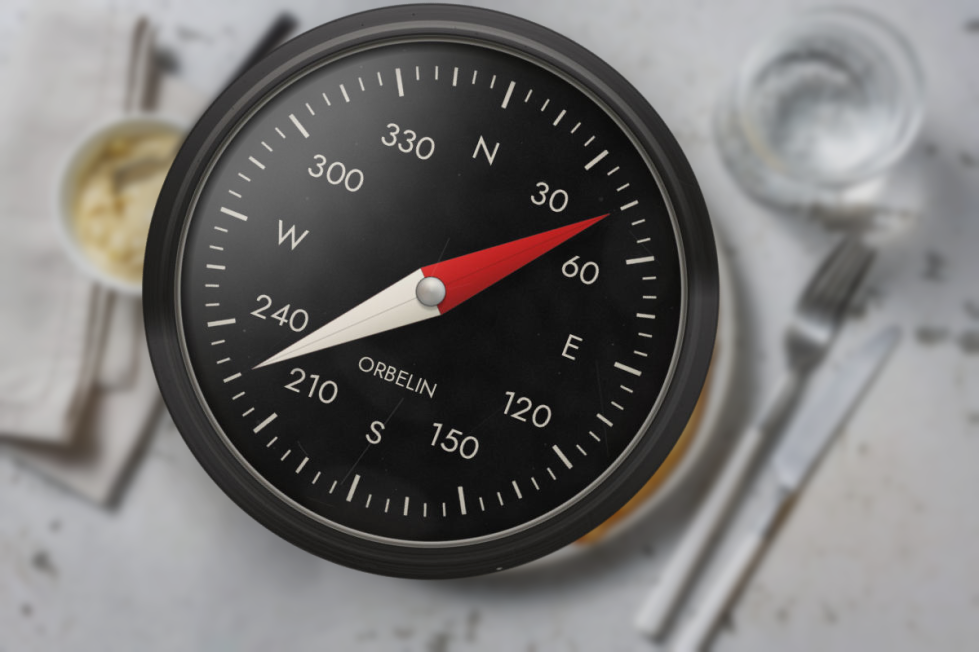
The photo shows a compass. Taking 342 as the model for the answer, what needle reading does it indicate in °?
45
